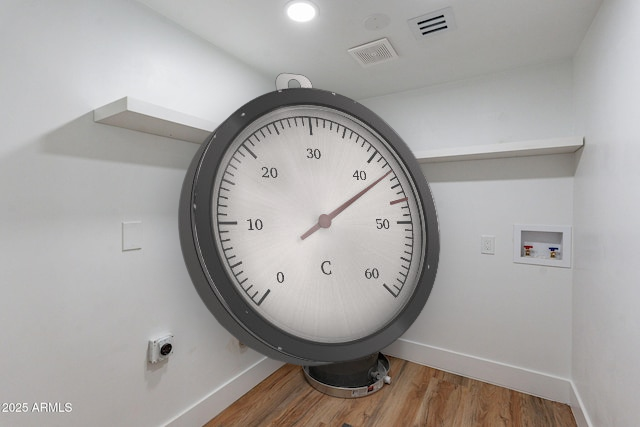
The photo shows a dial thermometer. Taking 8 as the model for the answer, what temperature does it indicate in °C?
43
